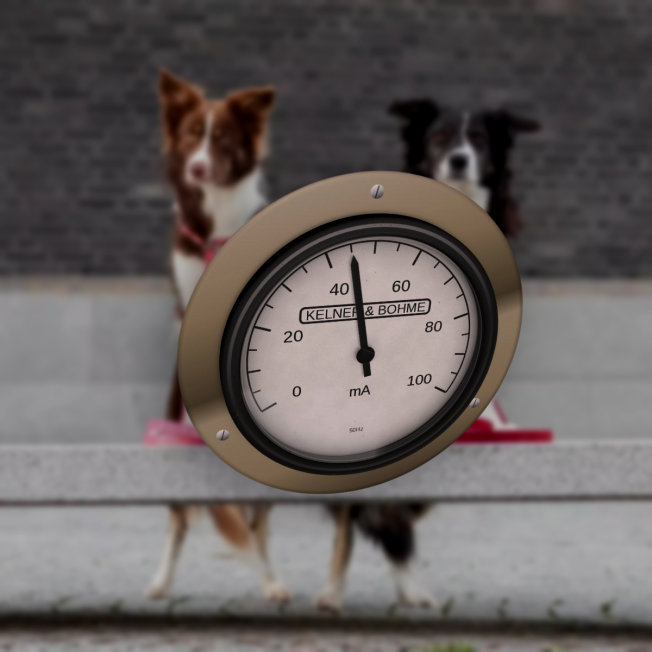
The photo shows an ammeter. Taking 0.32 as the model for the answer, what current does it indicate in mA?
45
